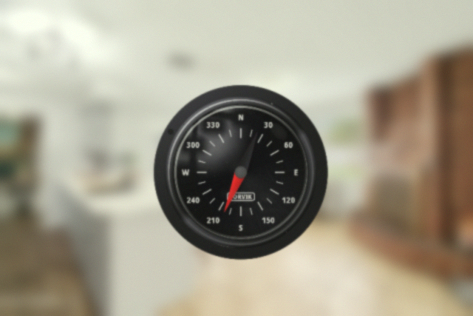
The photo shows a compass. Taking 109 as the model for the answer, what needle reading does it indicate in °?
202.5
